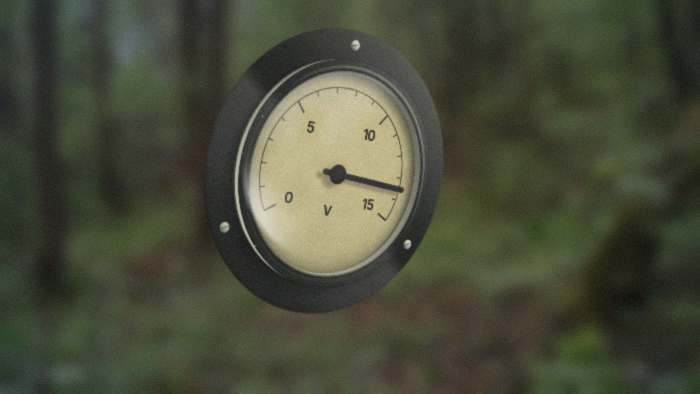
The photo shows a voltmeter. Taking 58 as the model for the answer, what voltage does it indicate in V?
13.5
